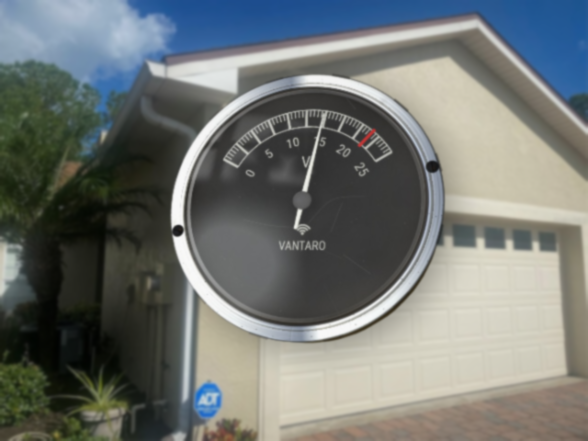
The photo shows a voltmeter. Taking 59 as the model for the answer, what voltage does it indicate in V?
15
